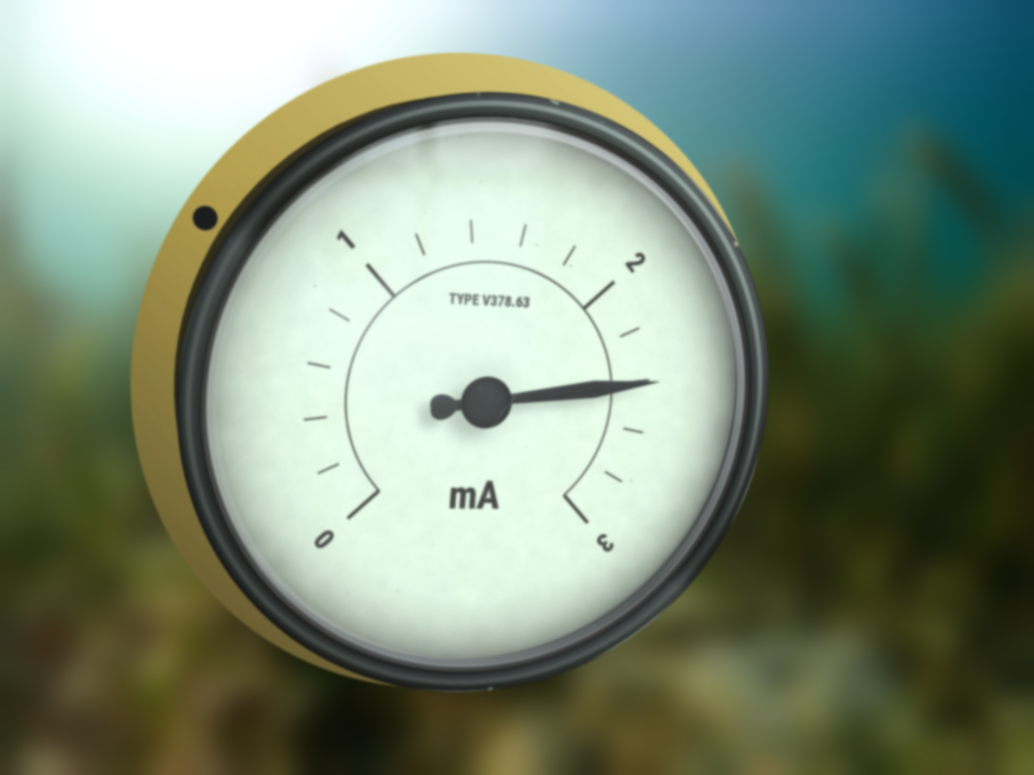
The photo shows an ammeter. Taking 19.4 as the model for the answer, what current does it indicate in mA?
2.4
